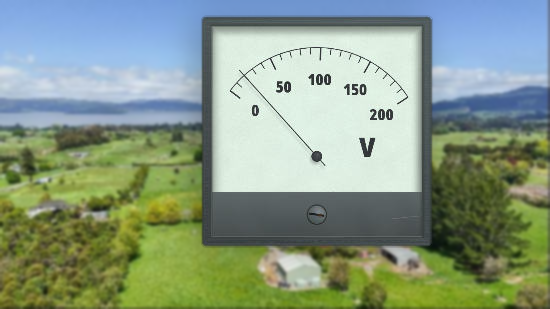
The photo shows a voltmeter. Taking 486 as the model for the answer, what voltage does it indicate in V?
20
